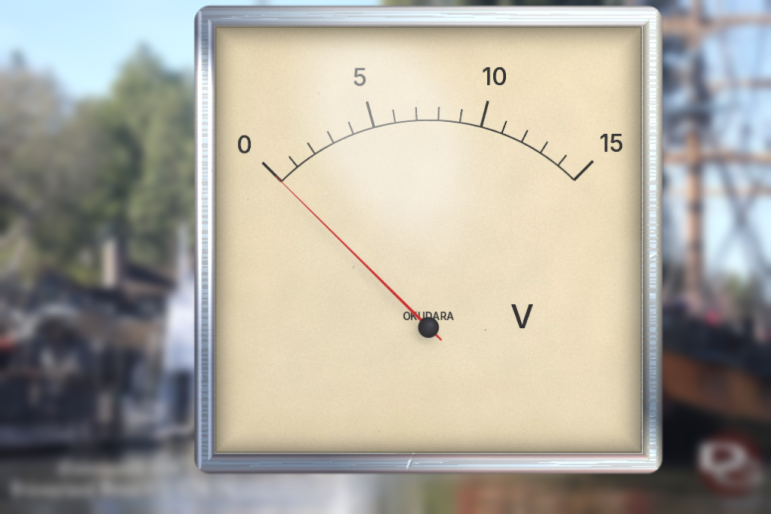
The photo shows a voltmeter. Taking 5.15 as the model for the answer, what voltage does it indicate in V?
0
